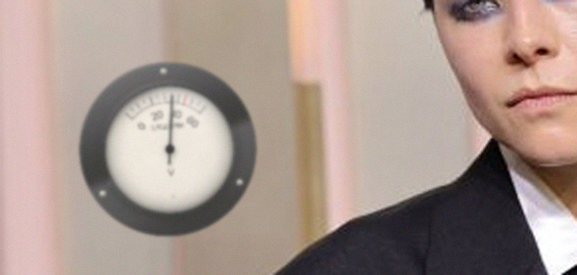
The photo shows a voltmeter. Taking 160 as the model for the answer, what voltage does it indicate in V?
35
